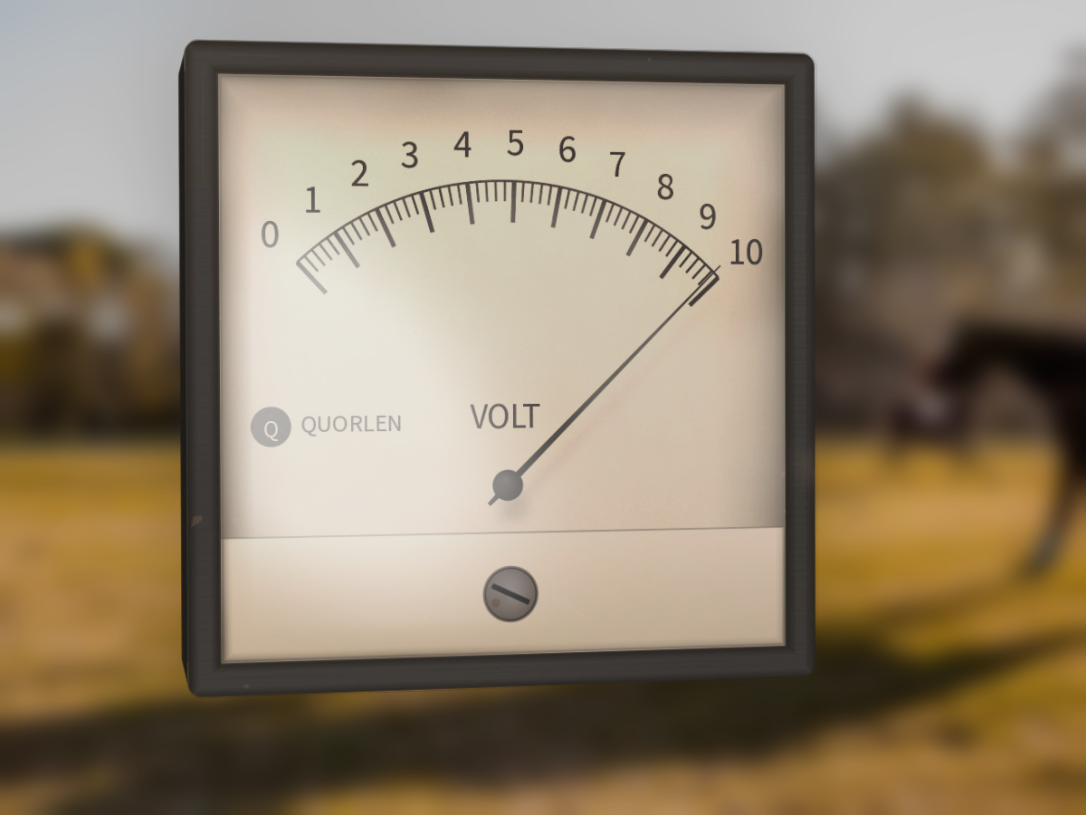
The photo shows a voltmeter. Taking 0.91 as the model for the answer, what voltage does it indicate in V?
9.8
